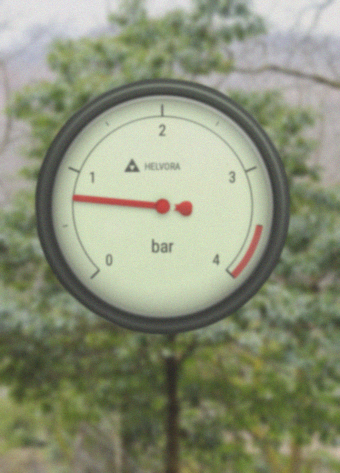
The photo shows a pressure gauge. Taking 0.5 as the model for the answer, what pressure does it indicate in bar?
0.75
